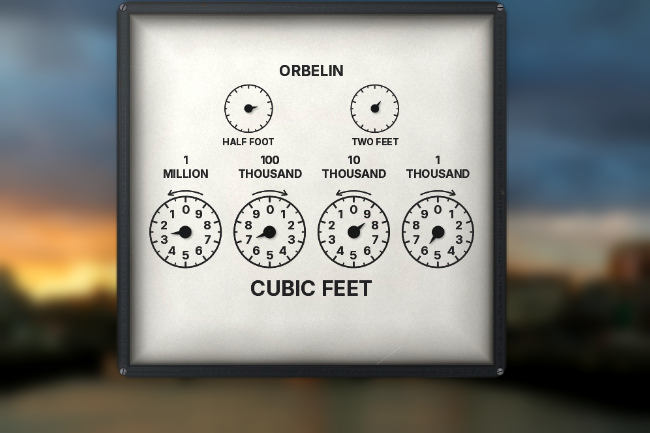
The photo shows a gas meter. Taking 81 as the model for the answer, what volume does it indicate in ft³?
268600
